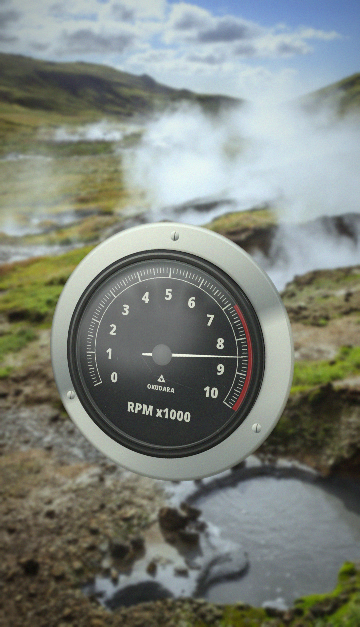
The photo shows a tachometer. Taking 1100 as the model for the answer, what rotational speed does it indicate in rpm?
8500
